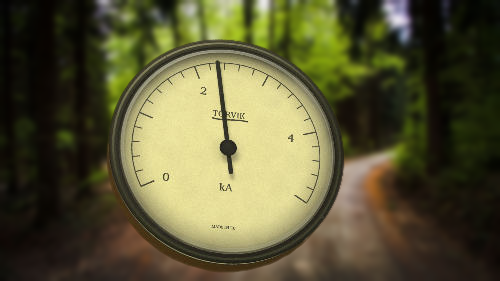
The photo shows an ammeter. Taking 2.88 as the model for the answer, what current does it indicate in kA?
2.3
